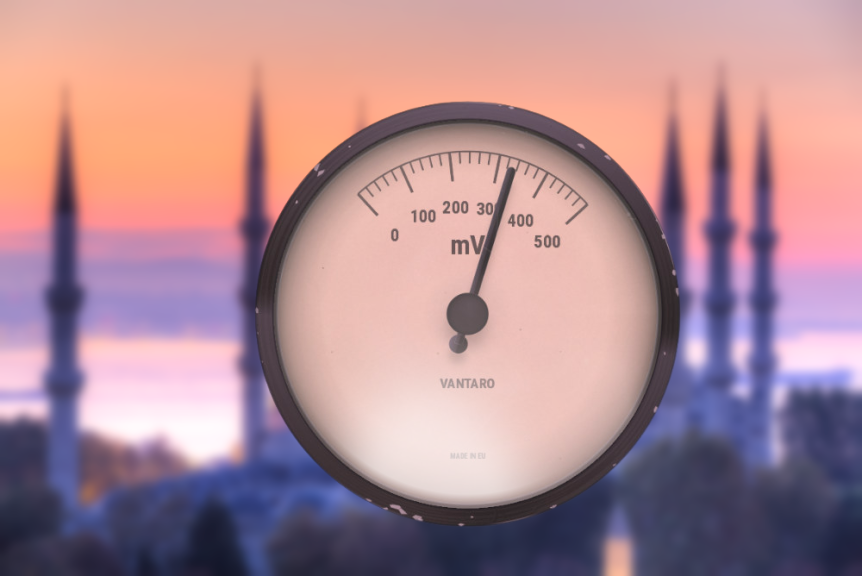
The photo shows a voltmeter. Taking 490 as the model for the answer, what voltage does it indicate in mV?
330
